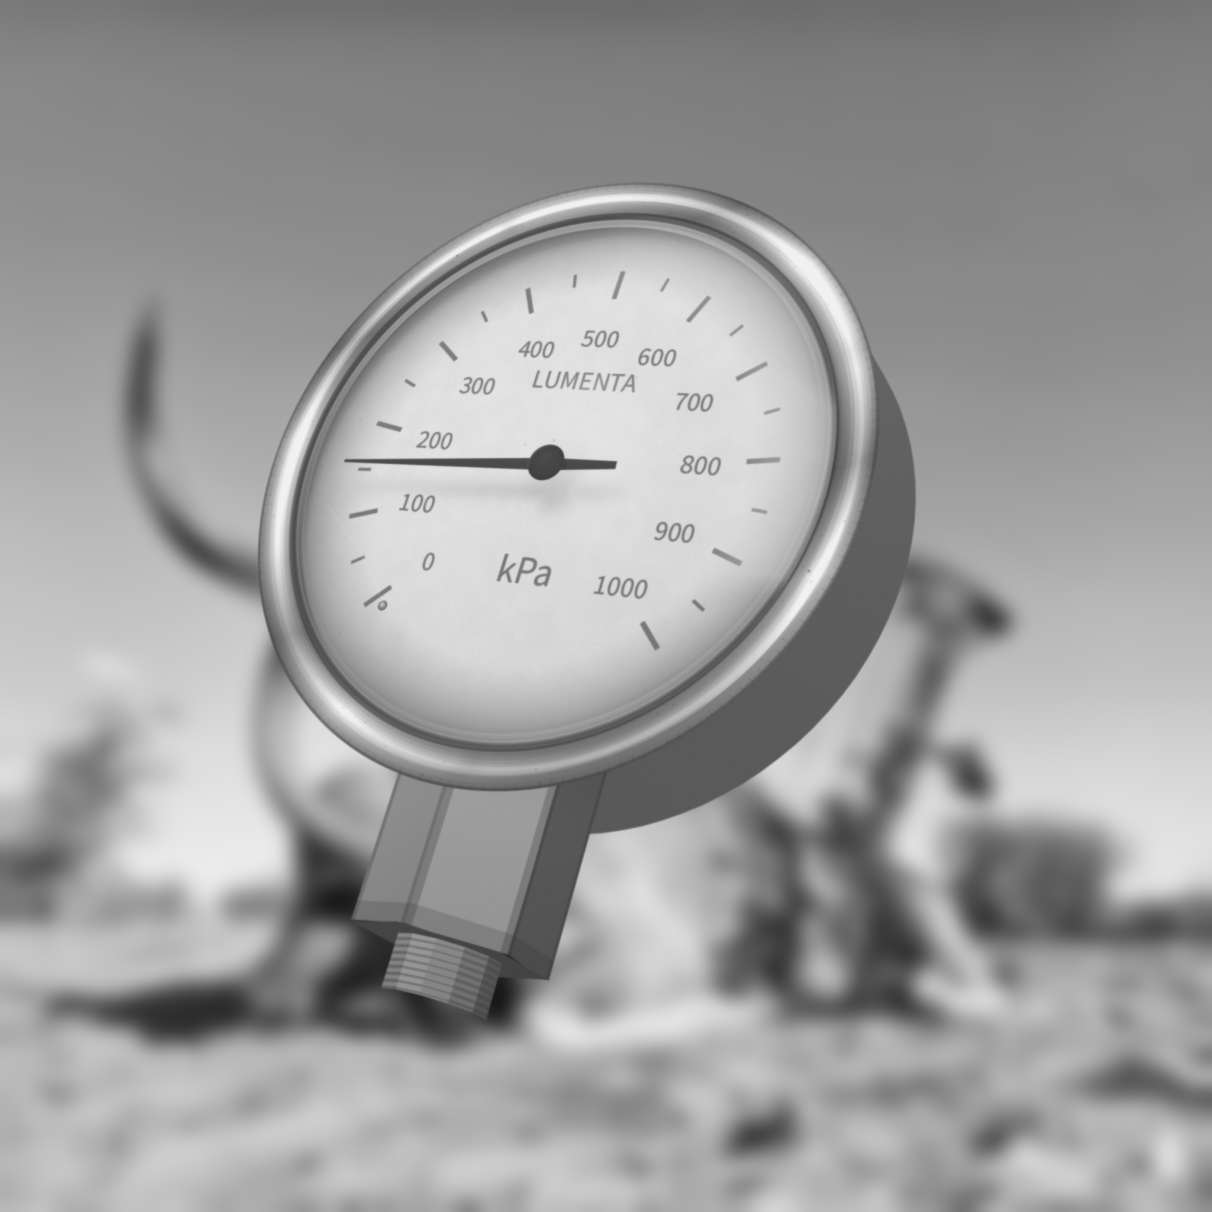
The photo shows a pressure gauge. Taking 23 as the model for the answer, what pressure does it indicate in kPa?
150
